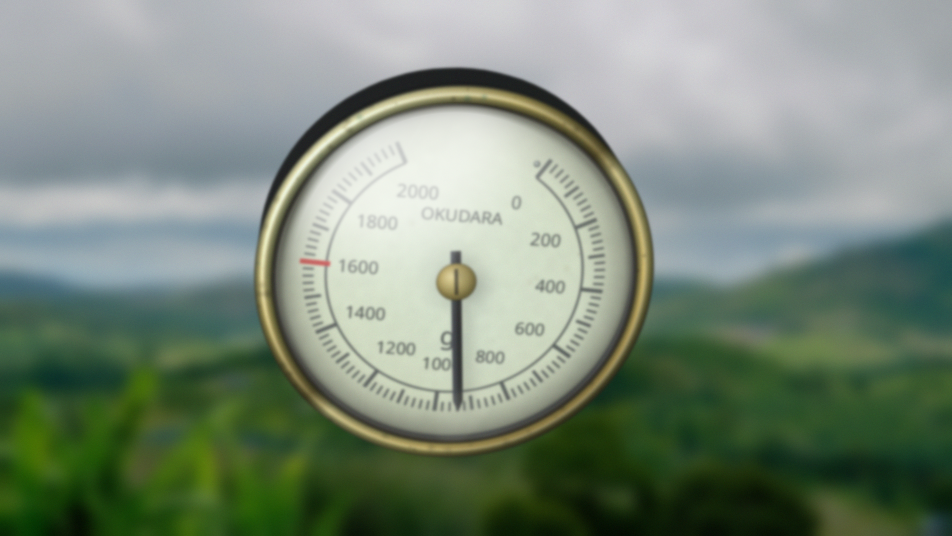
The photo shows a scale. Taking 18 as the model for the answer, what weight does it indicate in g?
940
